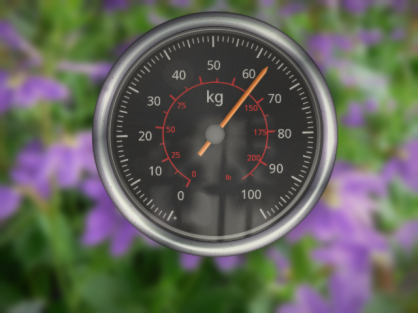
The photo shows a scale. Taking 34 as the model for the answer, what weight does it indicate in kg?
63
